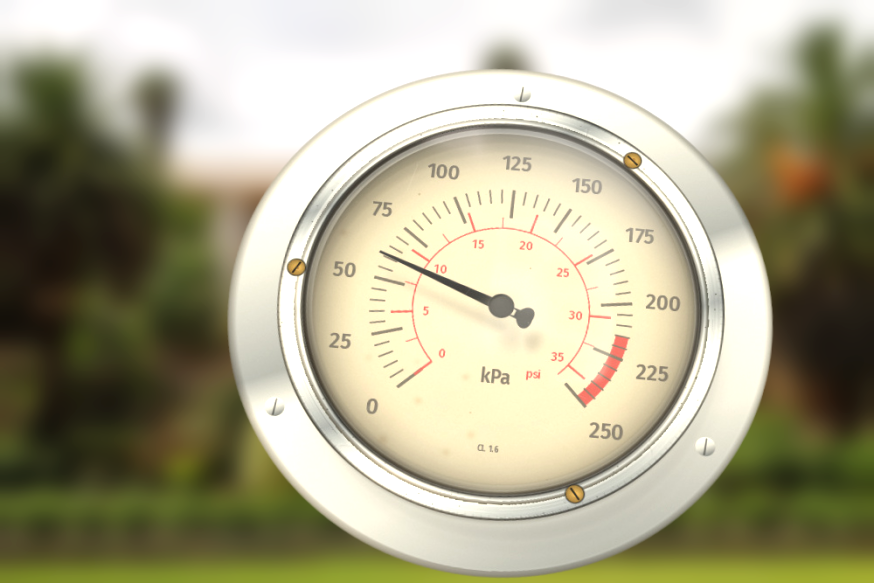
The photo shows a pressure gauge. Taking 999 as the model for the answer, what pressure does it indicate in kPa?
60
